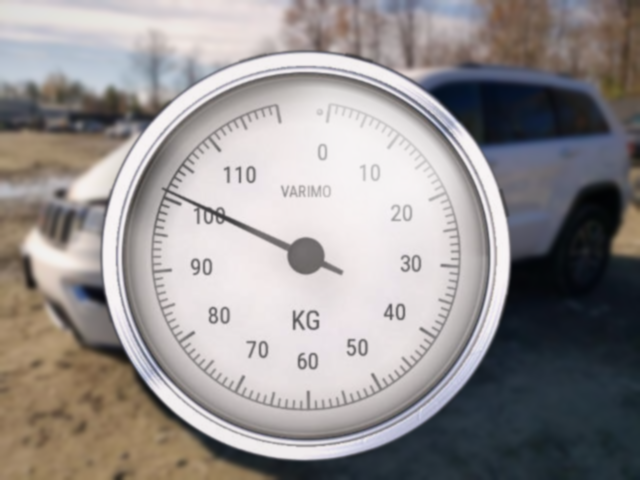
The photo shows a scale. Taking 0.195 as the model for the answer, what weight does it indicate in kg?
101
